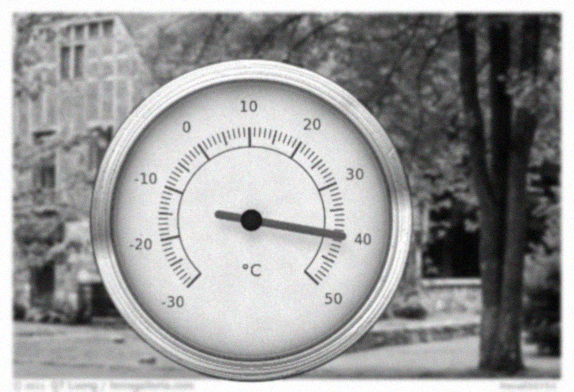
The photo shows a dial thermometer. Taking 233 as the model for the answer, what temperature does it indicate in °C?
40
